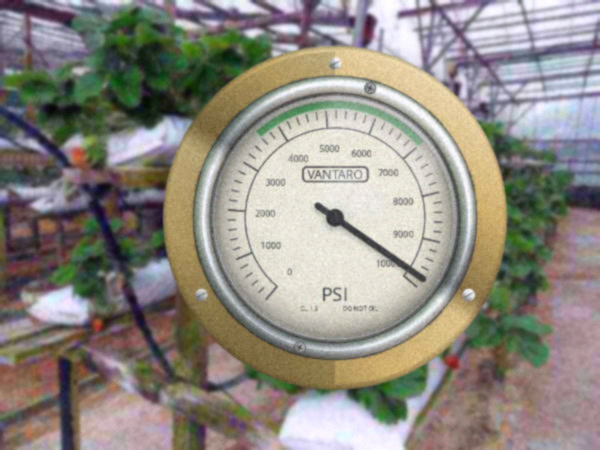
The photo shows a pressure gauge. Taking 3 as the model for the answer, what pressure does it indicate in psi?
9800
